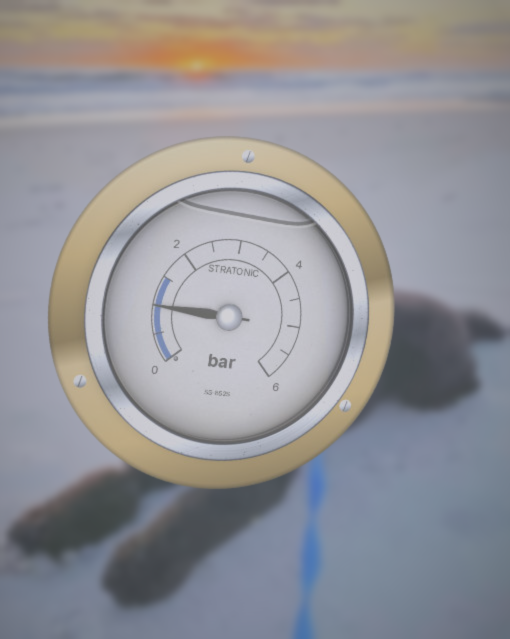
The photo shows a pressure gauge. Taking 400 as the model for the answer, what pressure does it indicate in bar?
1
